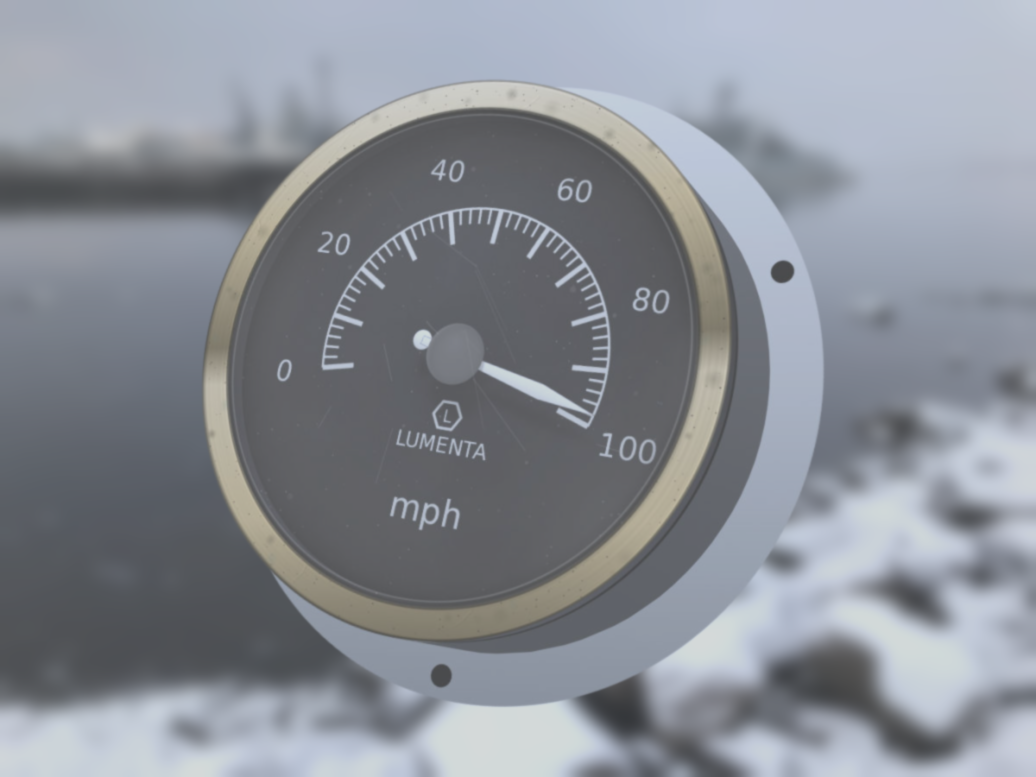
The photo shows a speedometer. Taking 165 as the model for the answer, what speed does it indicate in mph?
98
